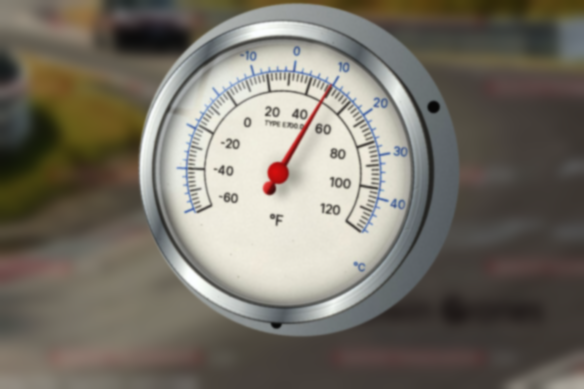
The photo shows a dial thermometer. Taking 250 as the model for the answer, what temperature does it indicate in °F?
50
